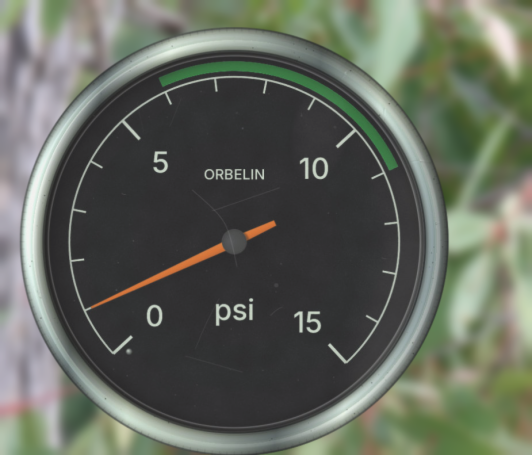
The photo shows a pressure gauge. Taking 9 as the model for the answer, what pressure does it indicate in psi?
1
